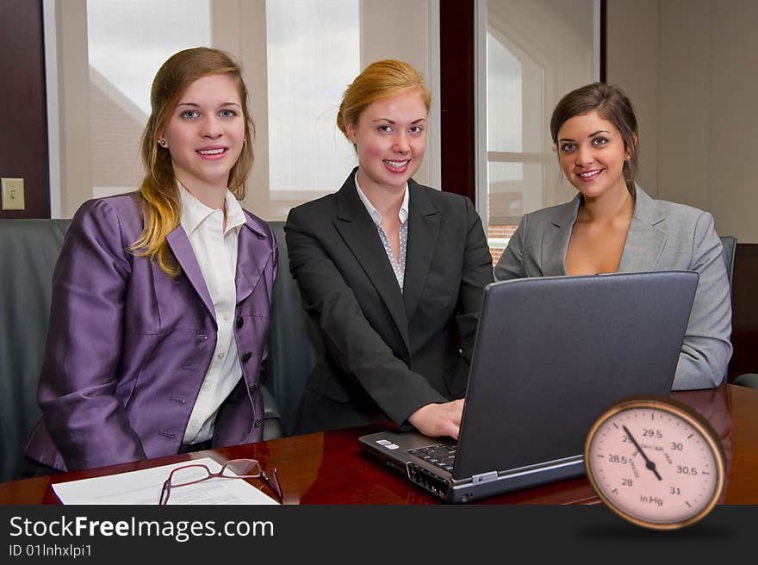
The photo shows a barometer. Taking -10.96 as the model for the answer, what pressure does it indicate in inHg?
29.1
